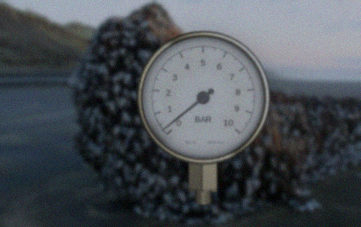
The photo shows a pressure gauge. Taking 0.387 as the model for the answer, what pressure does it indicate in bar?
0.25
